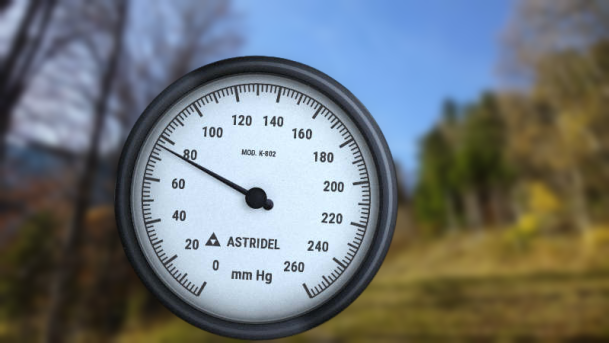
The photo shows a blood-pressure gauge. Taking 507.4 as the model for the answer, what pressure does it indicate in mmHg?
76
